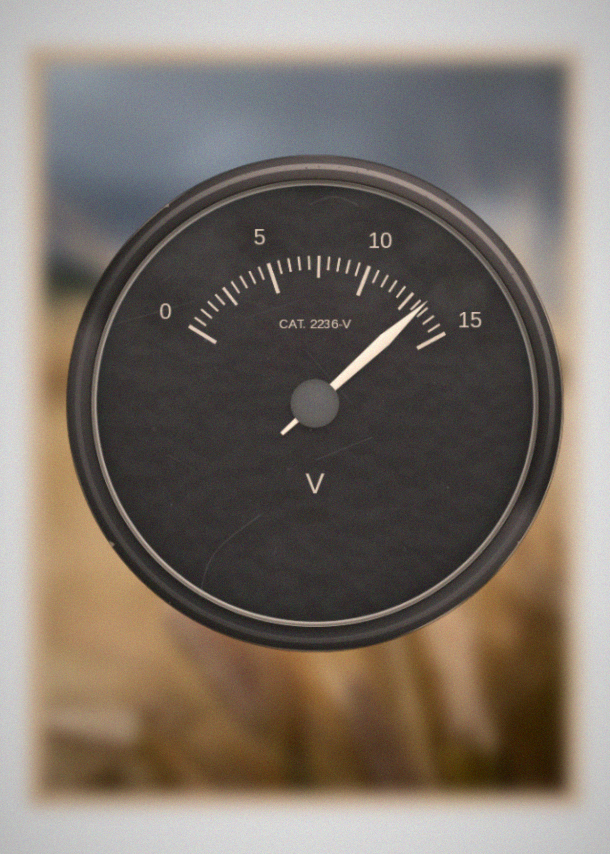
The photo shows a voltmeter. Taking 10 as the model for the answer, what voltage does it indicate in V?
13.25
